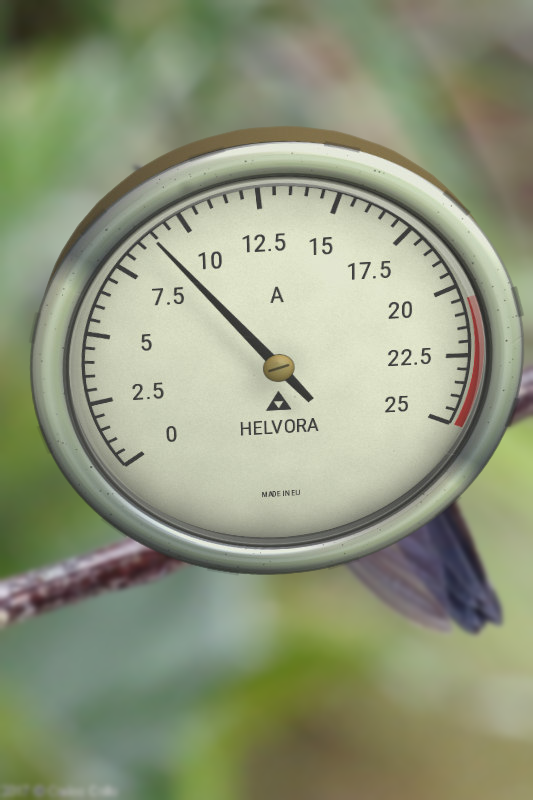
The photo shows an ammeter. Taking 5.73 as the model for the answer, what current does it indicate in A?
9
